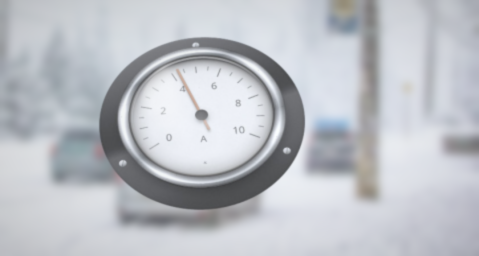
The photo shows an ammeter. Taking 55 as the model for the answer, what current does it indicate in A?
4.25
